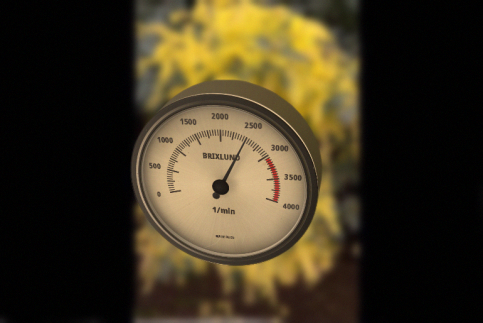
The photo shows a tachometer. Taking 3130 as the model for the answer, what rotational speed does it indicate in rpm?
2500
